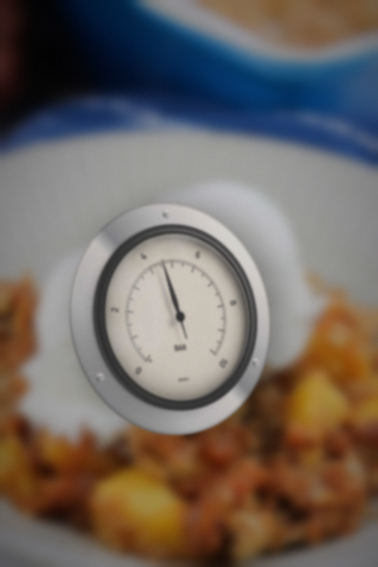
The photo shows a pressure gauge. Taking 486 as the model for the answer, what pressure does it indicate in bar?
4.5
